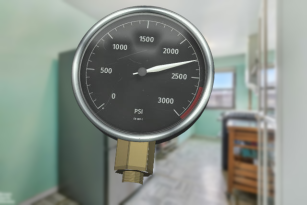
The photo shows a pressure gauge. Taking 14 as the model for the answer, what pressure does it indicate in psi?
2300
